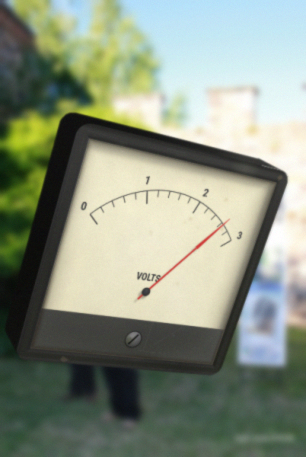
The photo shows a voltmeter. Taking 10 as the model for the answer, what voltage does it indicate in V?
2.6
